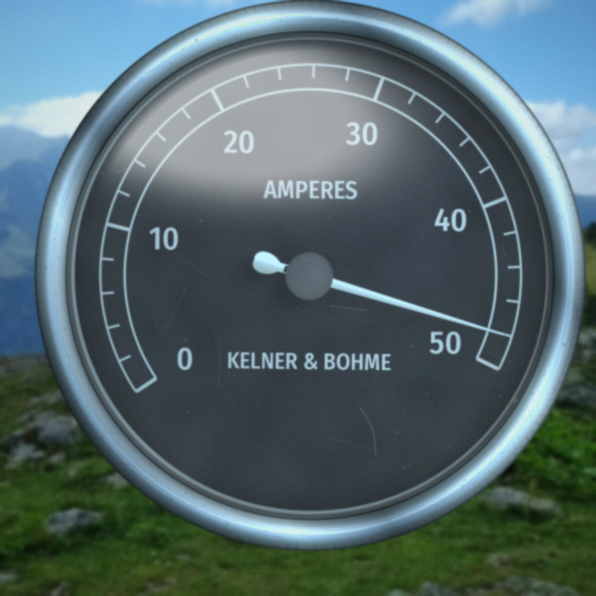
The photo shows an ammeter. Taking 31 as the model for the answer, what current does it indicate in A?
48
